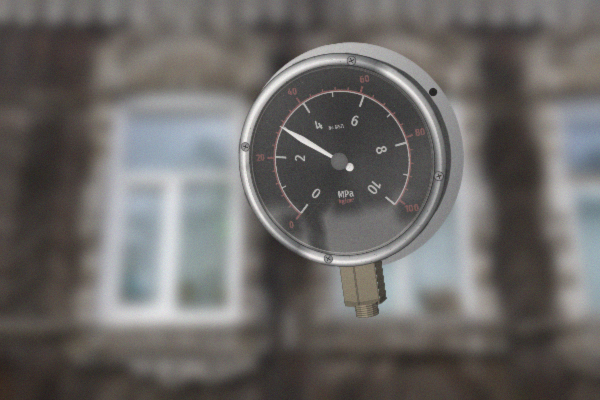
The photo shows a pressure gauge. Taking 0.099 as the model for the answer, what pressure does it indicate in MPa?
3
